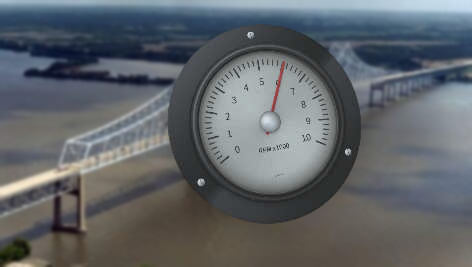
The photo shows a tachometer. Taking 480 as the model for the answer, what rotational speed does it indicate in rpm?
6000
